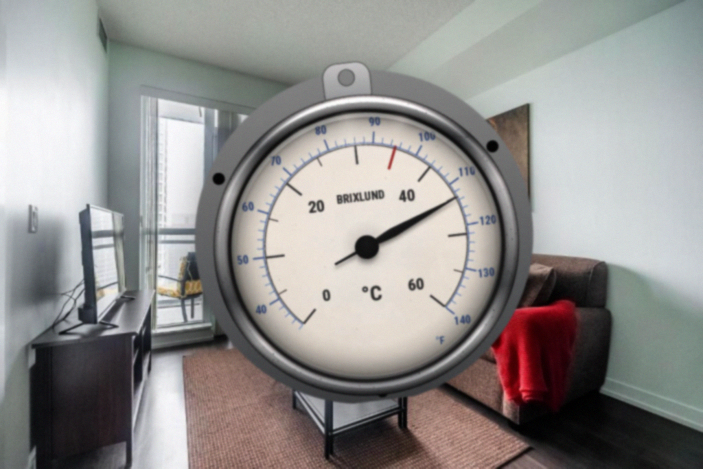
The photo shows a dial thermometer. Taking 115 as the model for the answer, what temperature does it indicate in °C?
45
